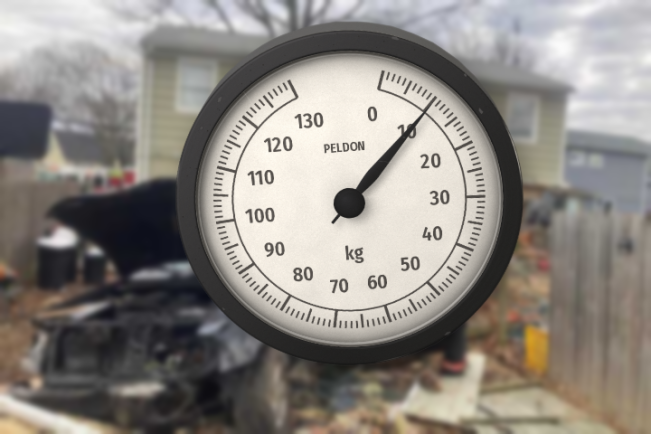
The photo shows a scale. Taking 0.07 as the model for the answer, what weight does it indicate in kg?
10
